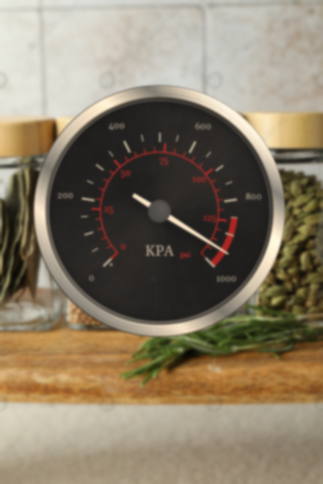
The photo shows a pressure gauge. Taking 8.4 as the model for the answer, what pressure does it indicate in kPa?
950
